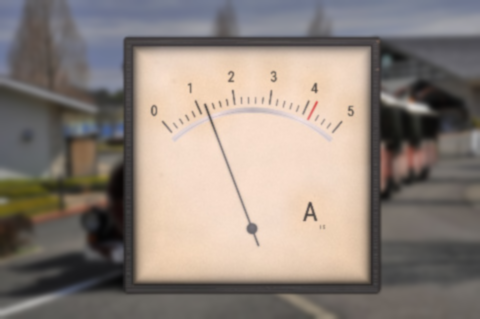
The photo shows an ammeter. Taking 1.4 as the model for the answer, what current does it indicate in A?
1.2
